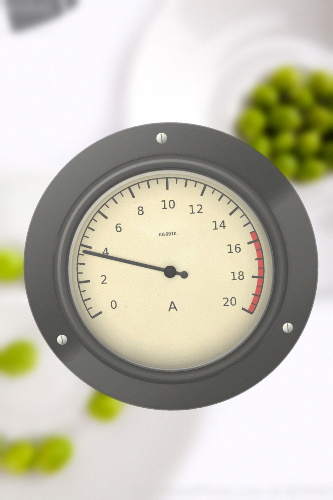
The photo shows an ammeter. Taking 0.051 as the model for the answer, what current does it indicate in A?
3.75
